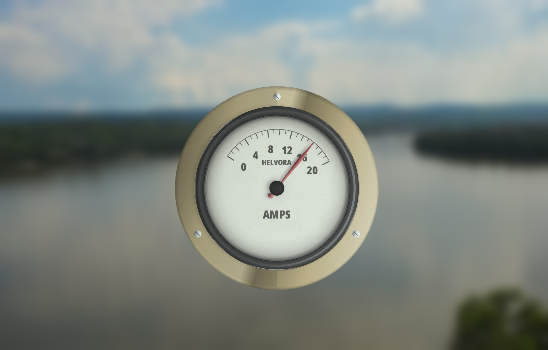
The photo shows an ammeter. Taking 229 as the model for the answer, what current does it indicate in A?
16
